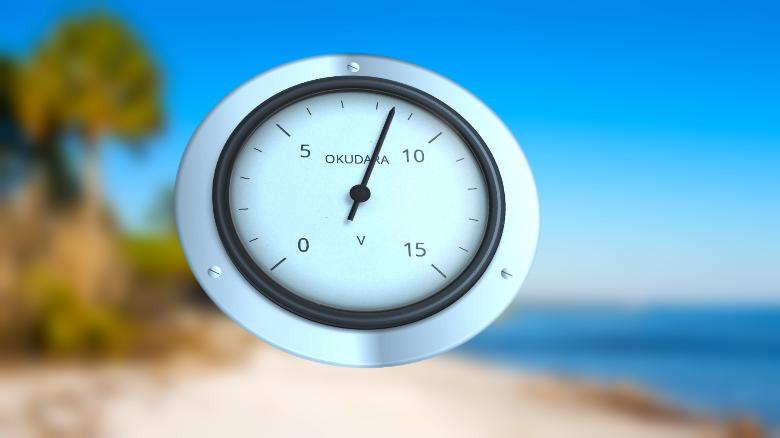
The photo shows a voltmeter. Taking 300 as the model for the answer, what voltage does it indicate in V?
8.5
